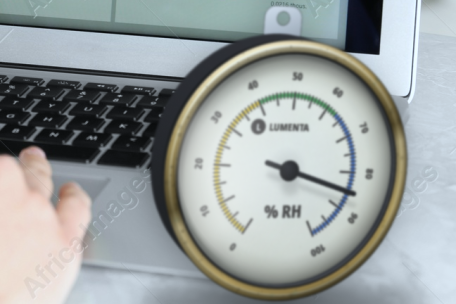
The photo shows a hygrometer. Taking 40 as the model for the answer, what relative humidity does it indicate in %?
85
